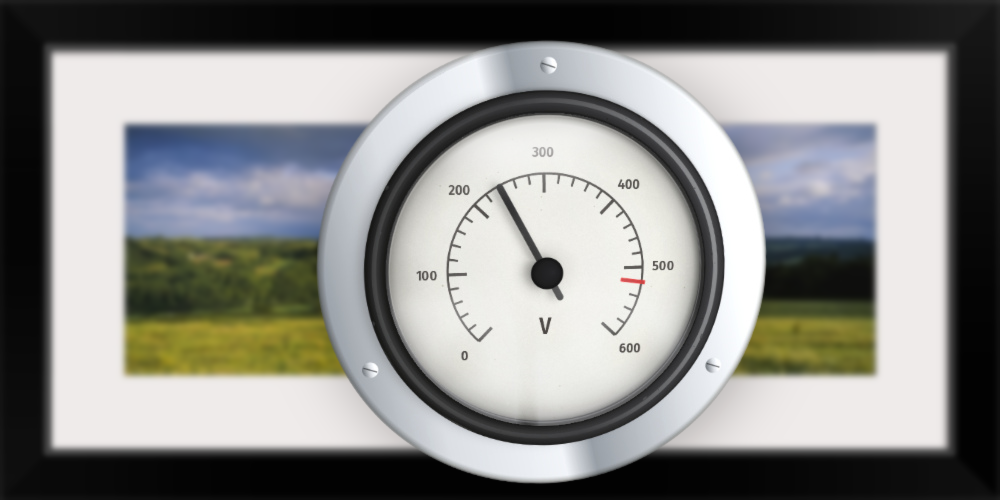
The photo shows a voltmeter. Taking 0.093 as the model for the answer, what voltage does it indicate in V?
240
